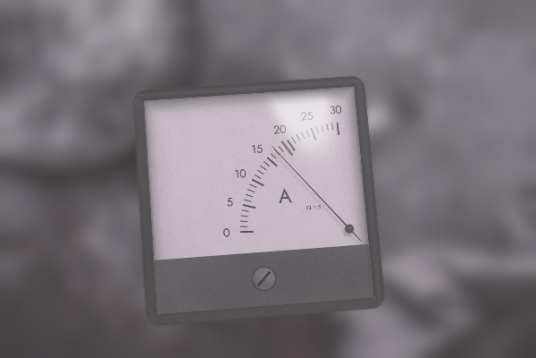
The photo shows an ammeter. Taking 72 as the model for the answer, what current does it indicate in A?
17
